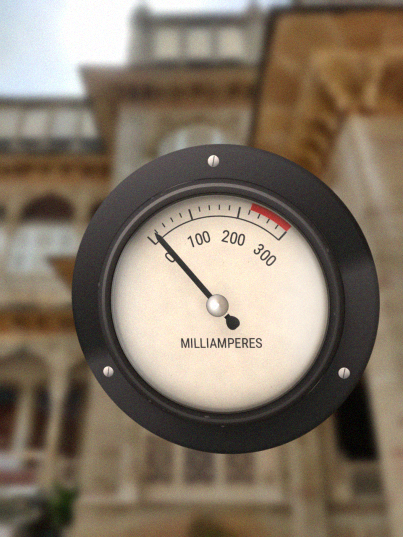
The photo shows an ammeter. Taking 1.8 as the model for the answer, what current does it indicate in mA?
20
